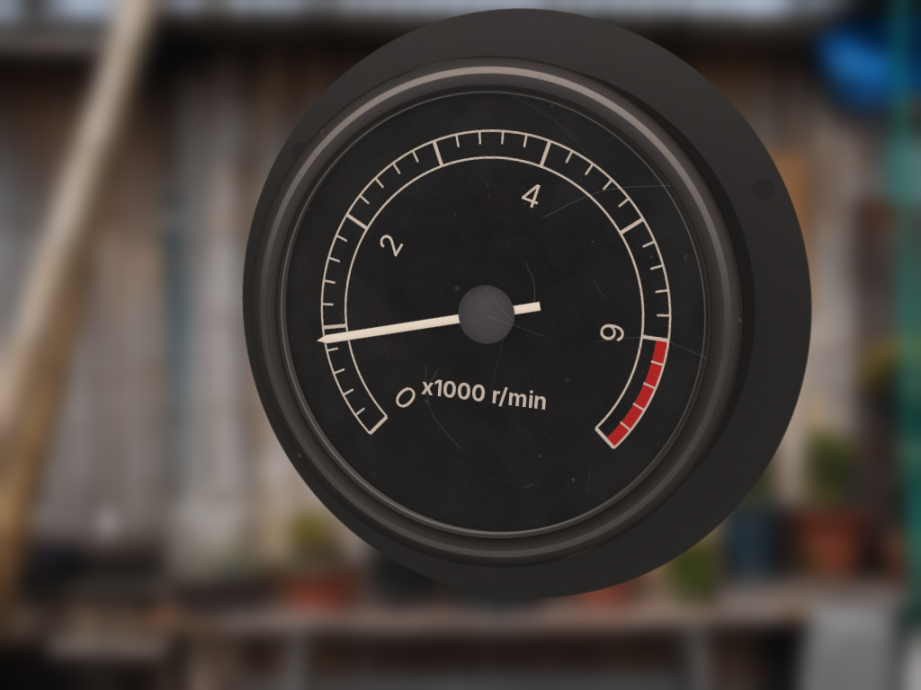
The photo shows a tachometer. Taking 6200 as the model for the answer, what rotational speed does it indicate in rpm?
900
